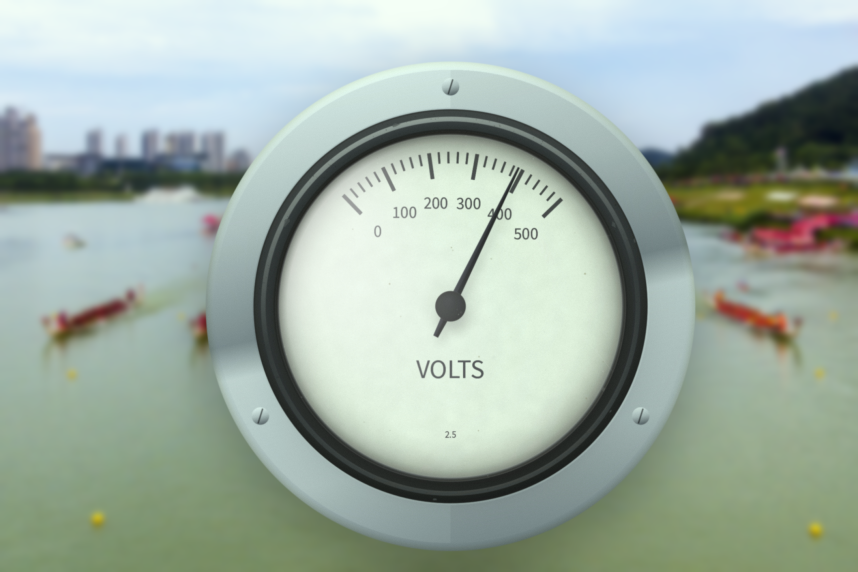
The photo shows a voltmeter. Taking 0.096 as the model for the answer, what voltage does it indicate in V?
390
